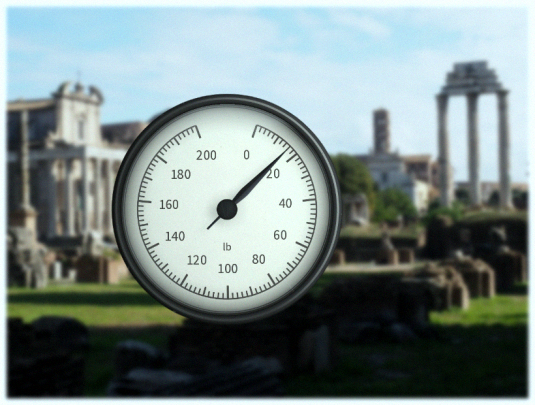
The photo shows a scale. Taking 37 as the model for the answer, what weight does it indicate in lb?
16
